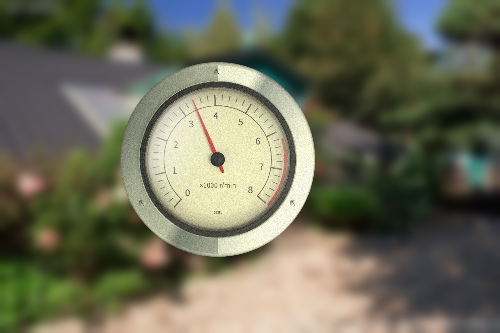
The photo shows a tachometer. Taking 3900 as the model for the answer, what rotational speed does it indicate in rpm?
3400
